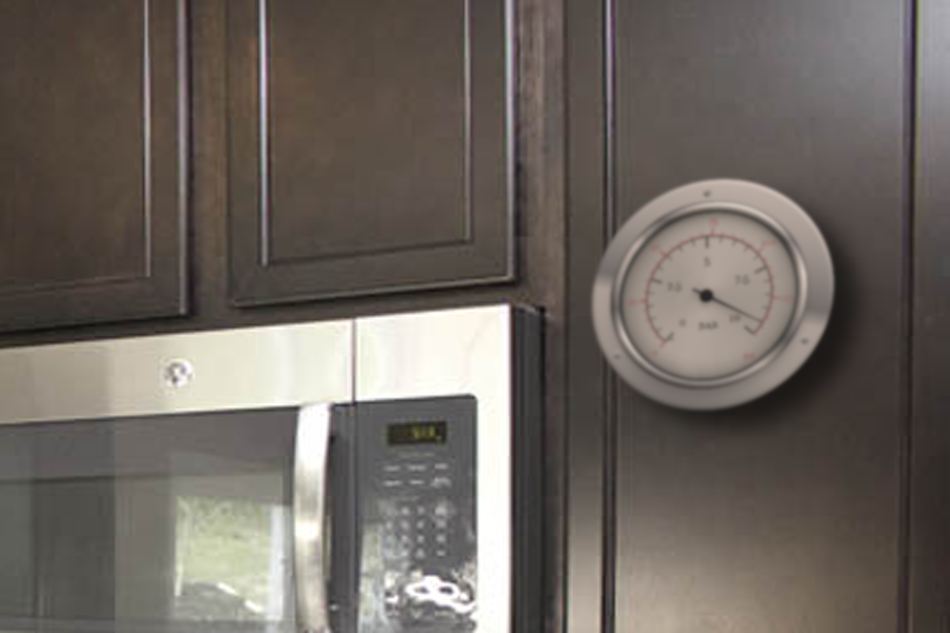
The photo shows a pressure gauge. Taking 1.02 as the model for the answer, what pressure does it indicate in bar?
9.5
